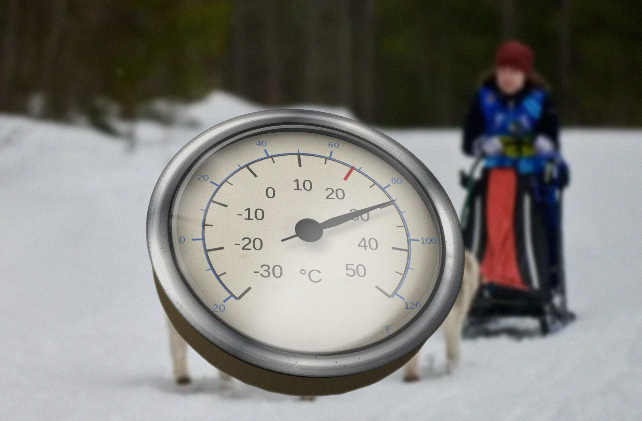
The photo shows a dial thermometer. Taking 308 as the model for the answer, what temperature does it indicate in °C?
30
